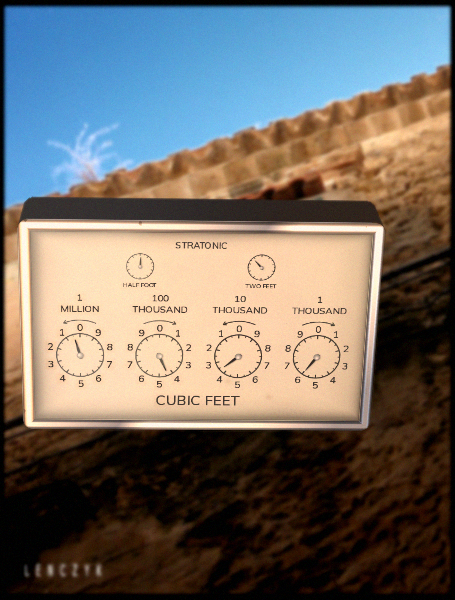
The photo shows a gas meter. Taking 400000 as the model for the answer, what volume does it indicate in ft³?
43600
